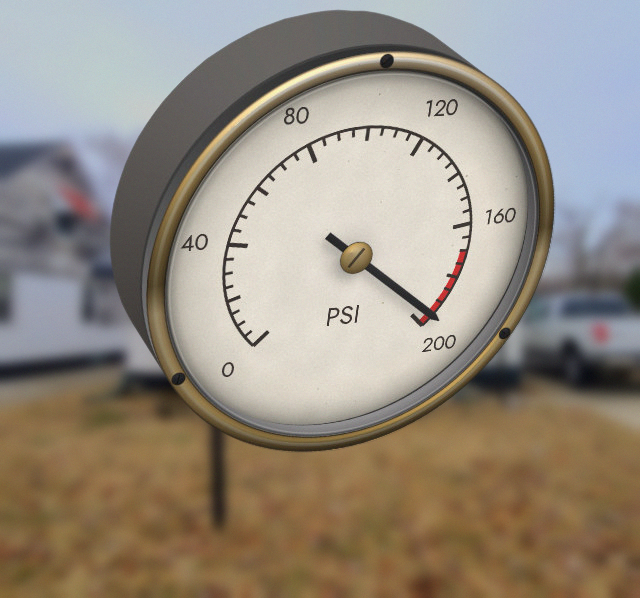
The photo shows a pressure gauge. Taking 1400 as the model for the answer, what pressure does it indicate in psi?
195
